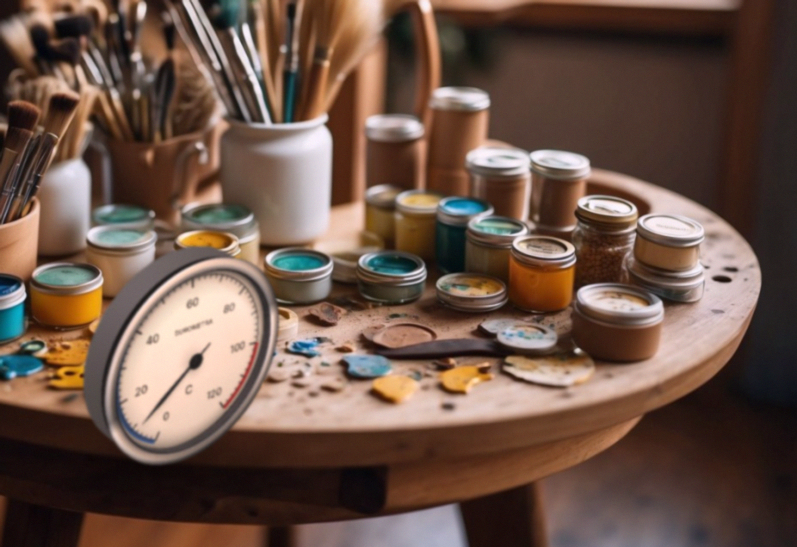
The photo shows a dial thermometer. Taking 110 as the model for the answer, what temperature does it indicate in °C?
10
